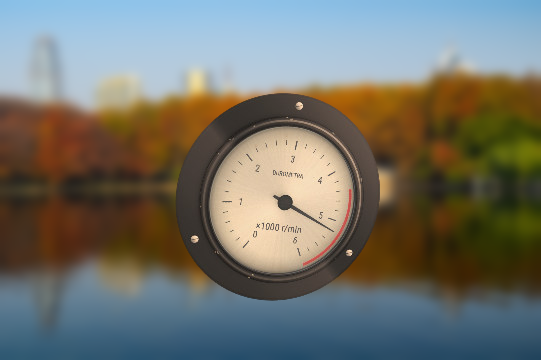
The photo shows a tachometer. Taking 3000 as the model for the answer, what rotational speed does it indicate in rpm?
5200
